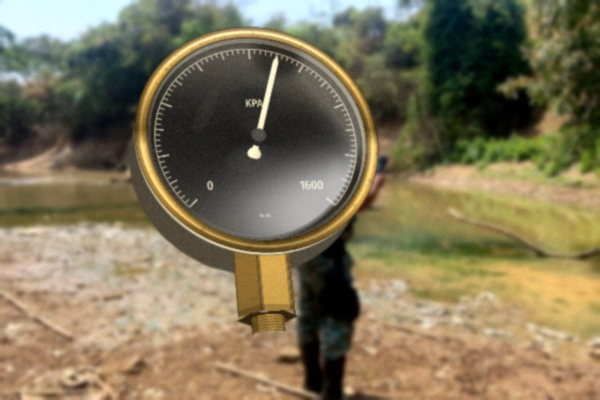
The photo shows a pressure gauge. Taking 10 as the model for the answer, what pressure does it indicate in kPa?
900
